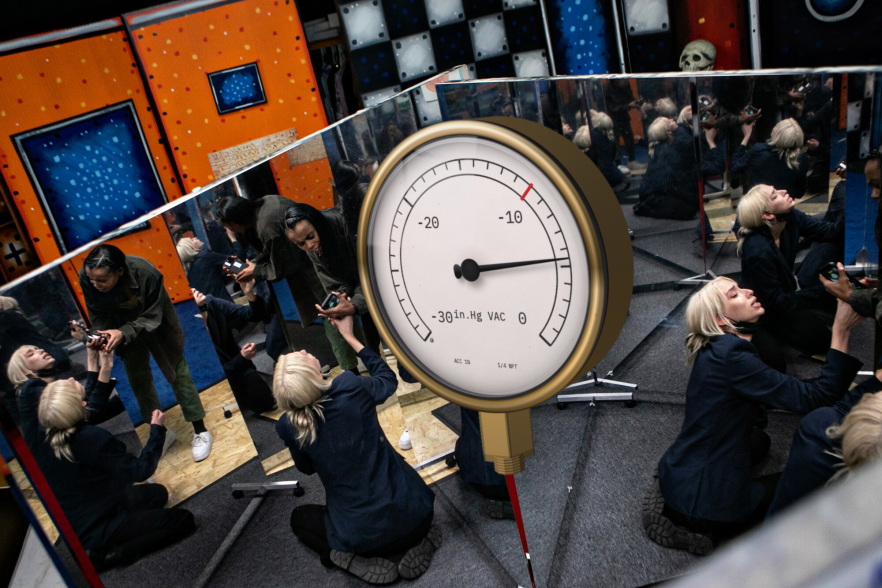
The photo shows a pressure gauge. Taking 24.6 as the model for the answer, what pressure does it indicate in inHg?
-5.5
